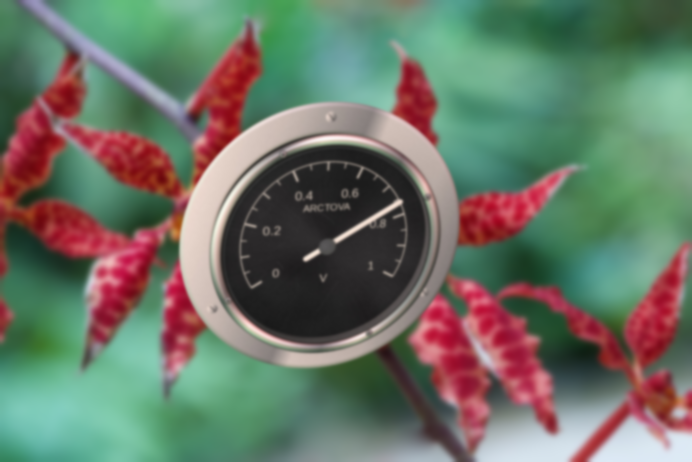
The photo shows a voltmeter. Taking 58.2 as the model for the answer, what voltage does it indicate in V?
0.75
